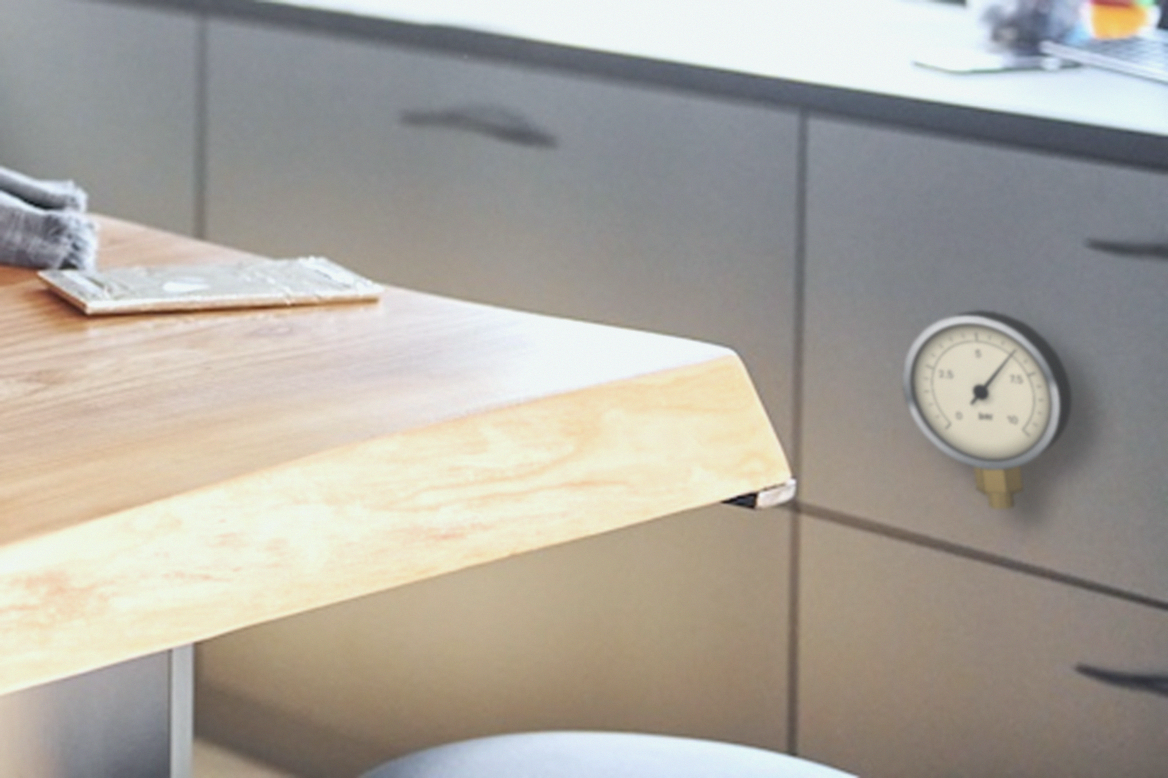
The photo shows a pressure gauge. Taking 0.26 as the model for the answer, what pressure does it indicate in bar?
6.5
